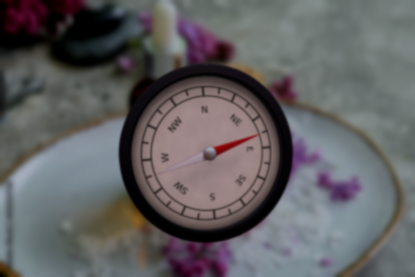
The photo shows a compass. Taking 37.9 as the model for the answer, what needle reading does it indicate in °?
75
